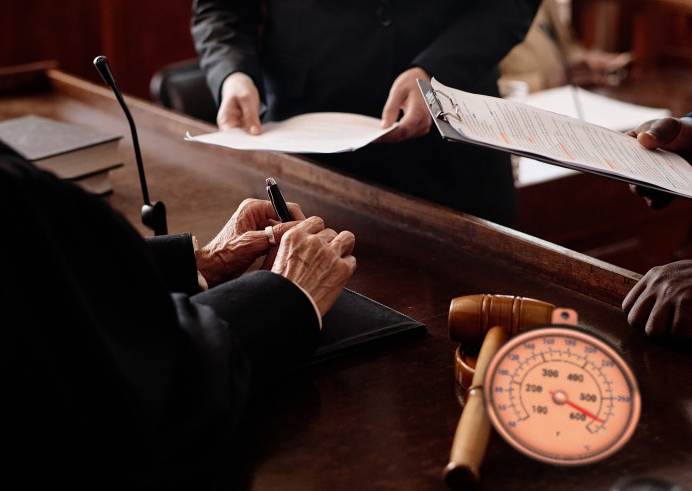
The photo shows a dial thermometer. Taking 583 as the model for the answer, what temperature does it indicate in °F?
560
